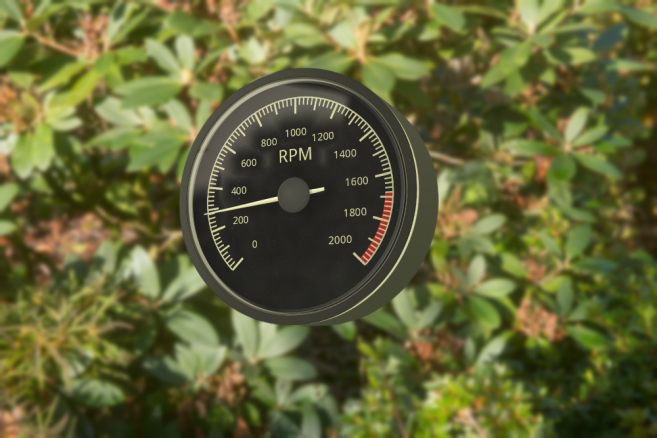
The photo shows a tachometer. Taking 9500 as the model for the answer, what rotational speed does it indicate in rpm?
280
